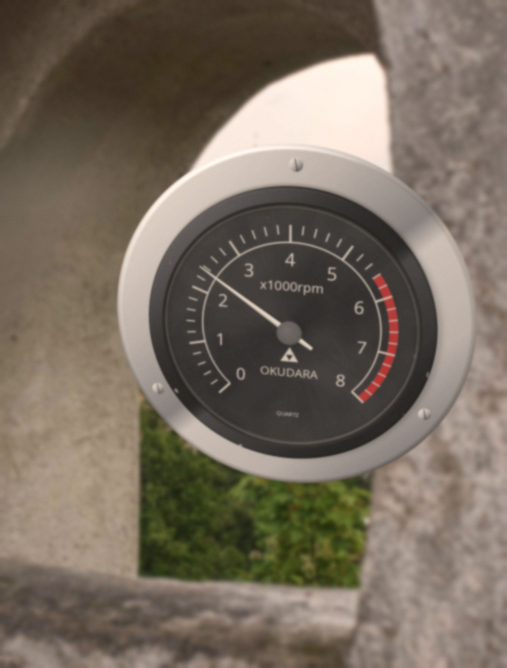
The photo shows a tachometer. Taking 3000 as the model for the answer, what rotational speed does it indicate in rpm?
2400
